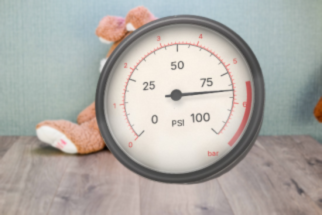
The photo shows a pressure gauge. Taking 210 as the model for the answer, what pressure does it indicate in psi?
82.5
